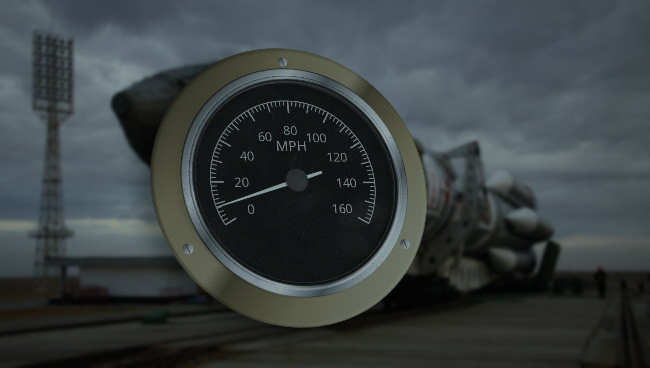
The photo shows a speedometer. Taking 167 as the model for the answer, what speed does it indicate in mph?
8
